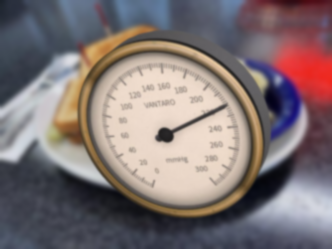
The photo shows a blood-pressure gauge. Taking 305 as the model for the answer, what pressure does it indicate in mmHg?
220
